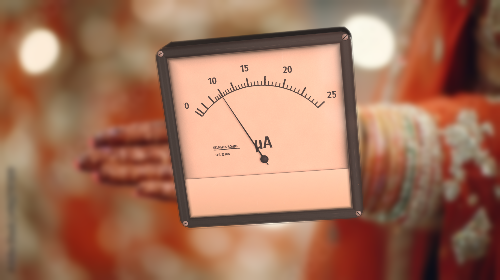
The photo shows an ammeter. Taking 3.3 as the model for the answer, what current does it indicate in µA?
10
